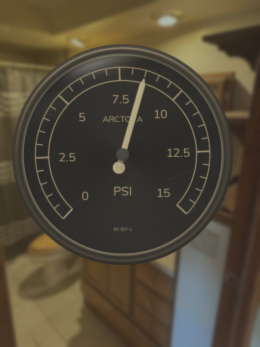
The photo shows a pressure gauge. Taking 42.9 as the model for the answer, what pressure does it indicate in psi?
8.5
